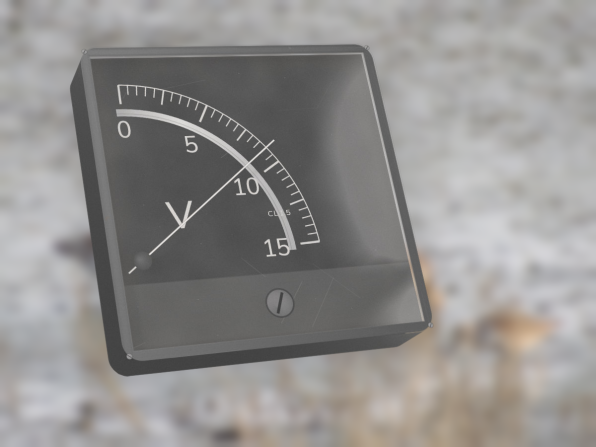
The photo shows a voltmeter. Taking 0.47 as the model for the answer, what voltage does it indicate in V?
9
